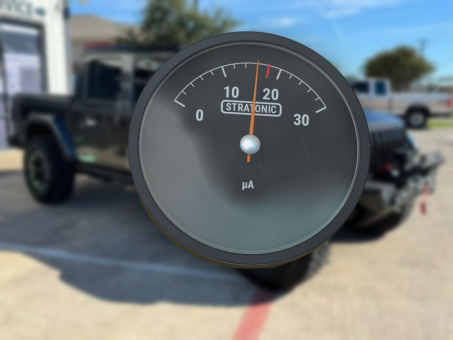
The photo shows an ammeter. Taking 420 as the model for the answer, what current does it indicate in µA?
16
